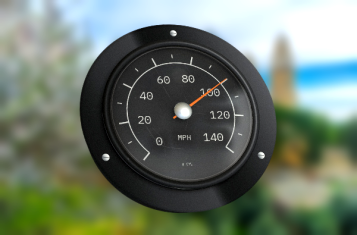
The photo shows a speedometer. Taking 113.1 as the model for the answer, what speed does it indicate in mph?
100
